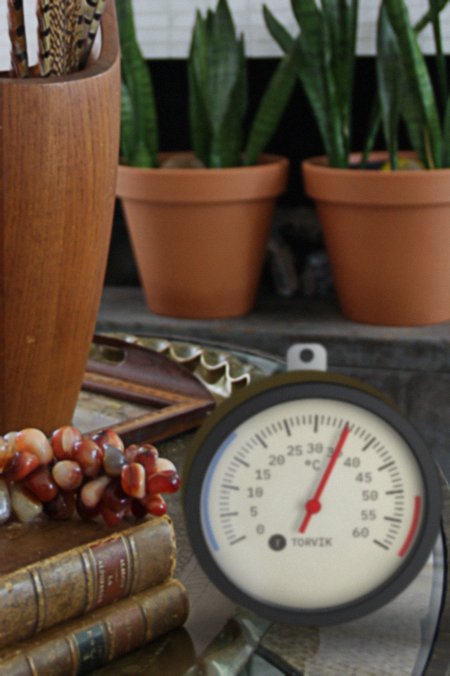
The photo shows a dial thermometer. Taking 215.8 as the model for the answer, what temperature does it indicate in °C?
35
